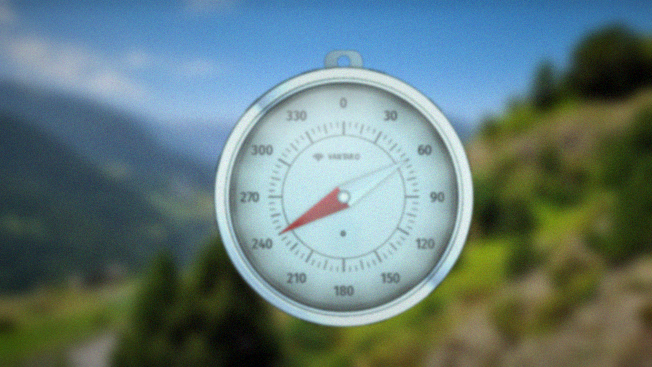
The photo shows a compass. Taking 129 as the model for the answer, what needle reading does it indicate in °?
240
